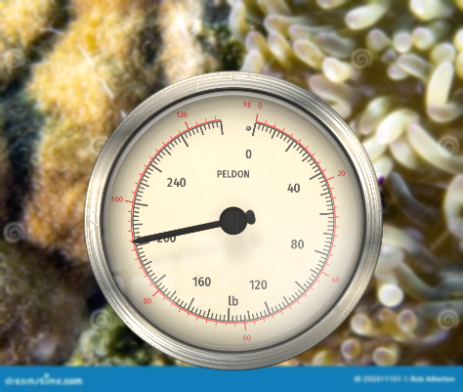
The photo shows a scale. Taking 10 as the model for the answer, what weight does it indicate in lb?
202
